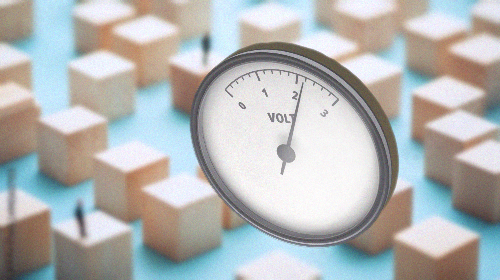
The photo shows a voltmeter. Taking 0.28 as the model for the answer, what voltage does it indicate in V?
2.2
